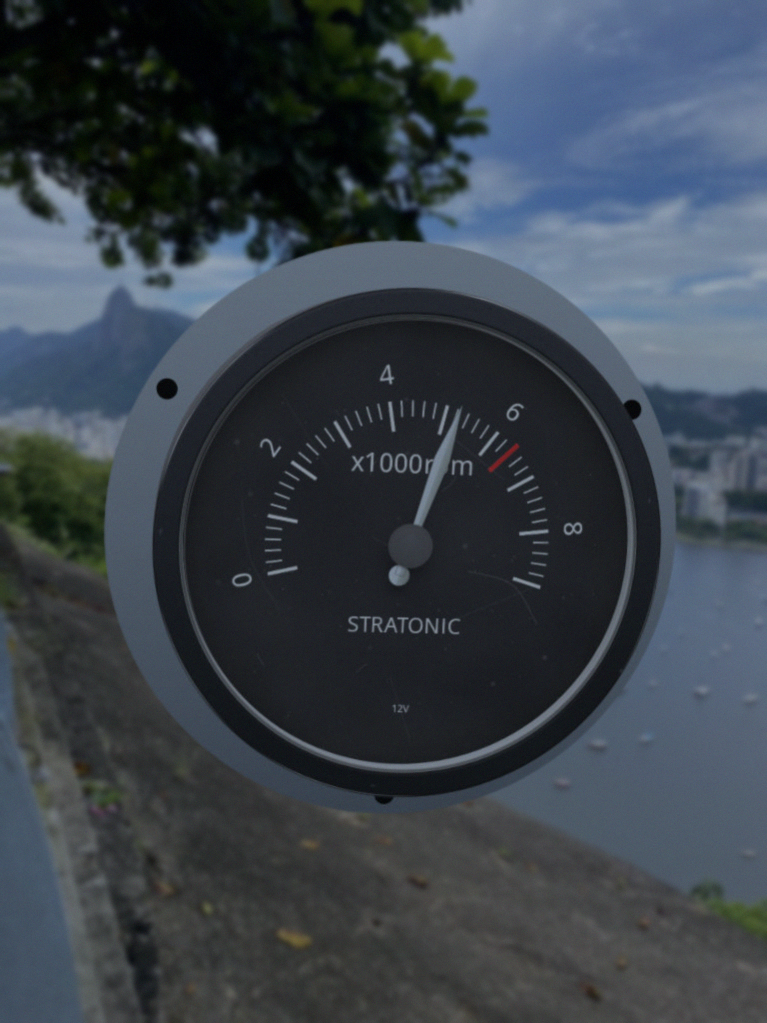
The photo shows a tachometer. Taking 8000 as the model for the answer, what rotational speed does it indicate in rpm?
5200
